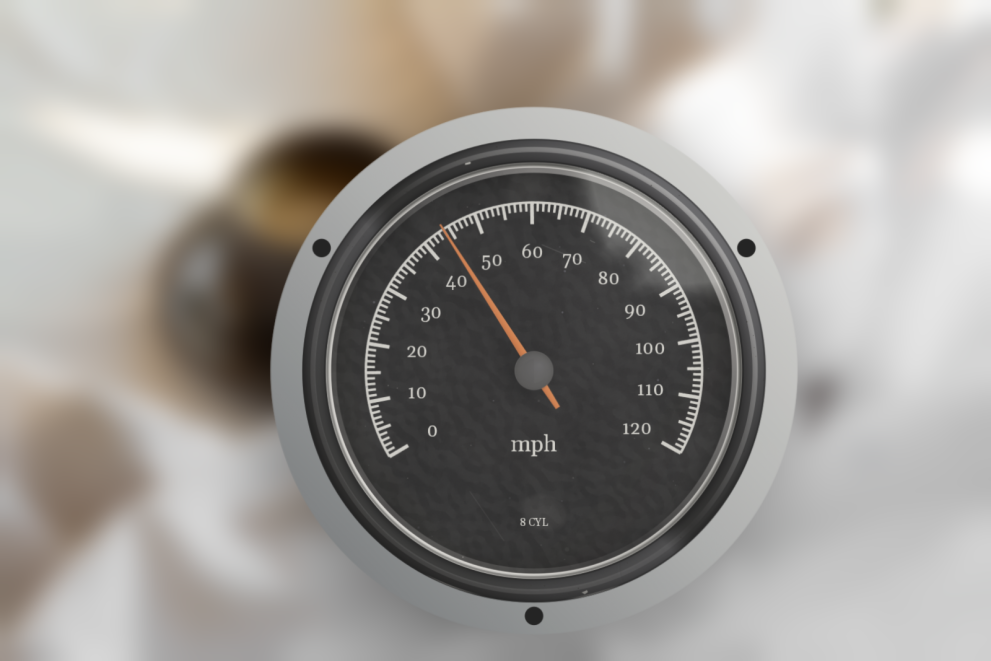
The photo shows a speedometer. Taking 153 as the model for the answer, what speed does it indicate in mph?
44
